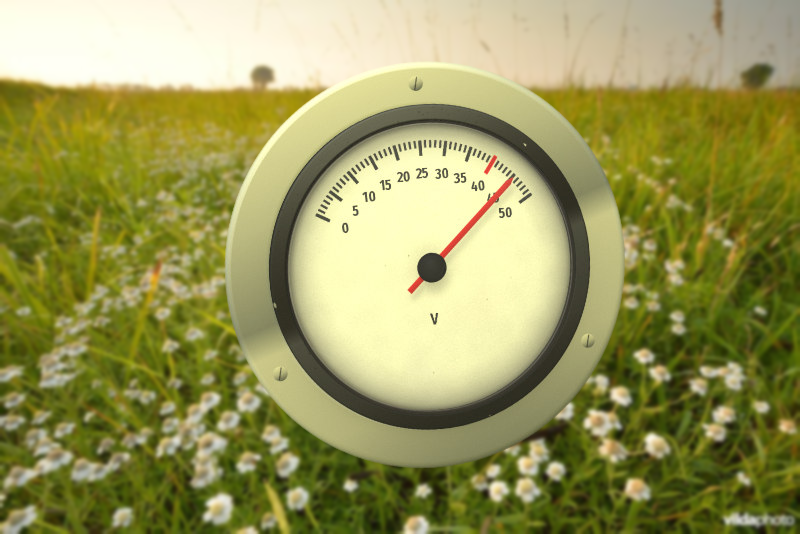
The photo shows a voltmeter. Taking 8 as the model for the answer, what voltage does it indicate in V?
45
